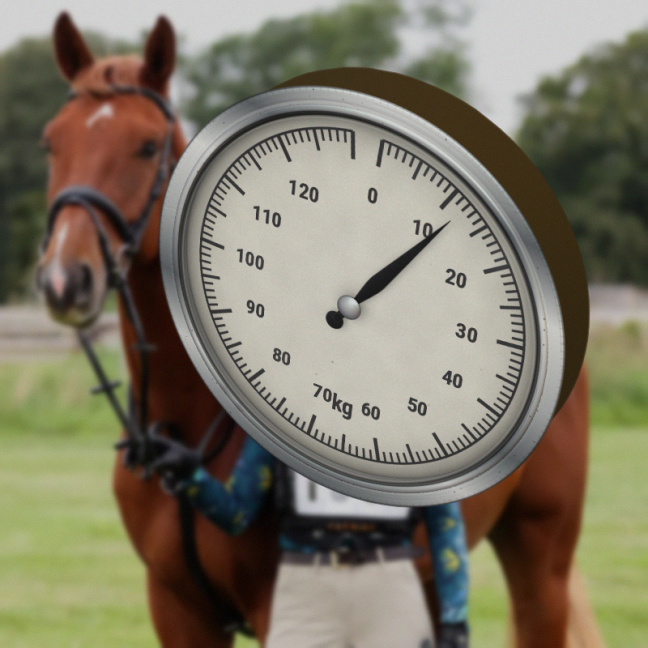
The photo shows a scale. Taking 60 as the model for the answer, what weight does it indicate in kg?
12
